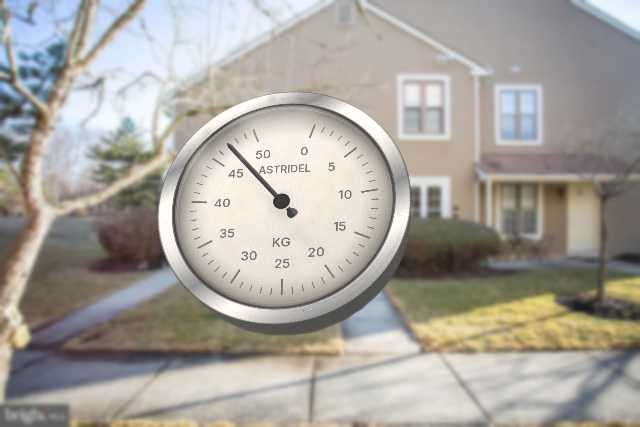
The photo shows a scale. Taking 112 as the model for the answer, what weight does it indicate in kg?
47
